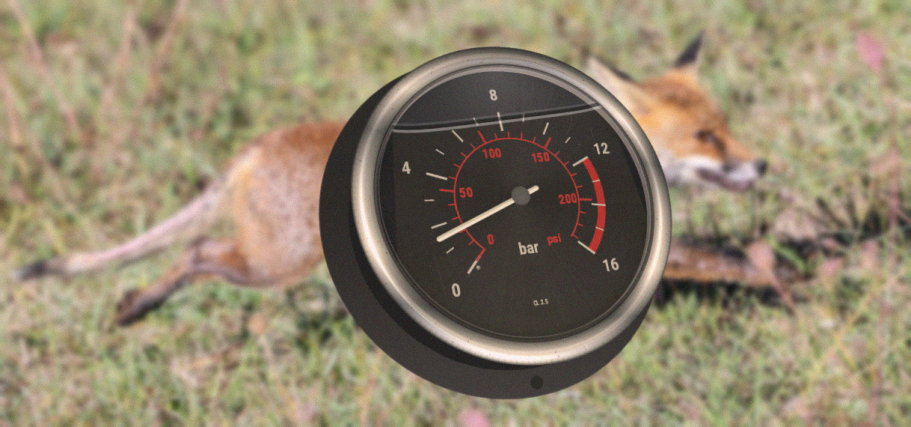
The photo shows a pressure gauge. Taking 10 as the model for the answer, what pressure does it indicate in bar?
1.5
